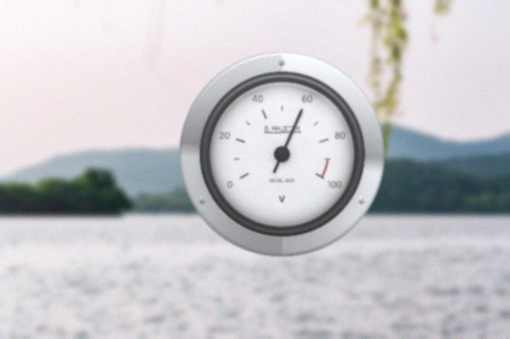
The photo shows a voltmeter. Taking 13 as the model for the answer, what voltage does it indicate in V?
60
